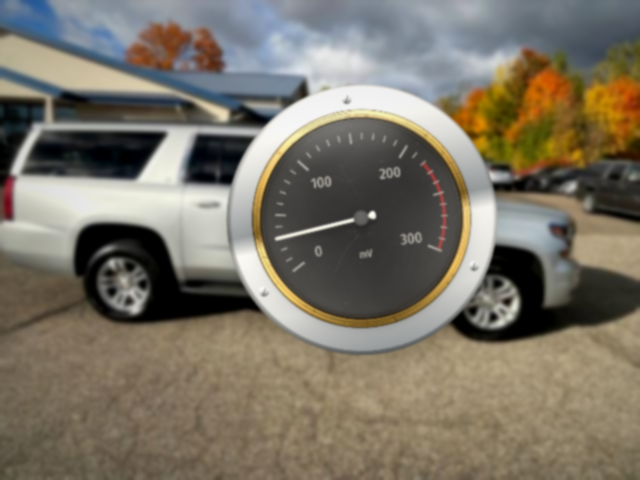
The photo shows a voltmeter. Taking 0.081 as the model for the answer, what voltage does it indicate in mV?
30
